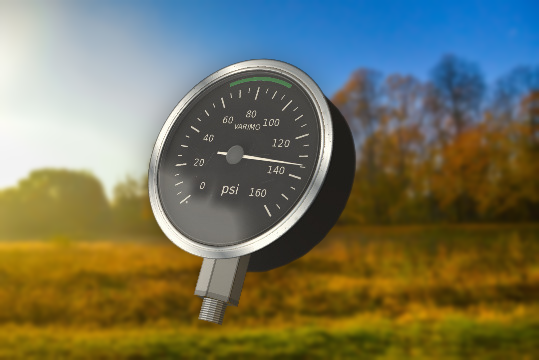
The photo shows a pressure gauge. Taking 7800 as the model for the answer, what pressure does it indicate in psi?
135
